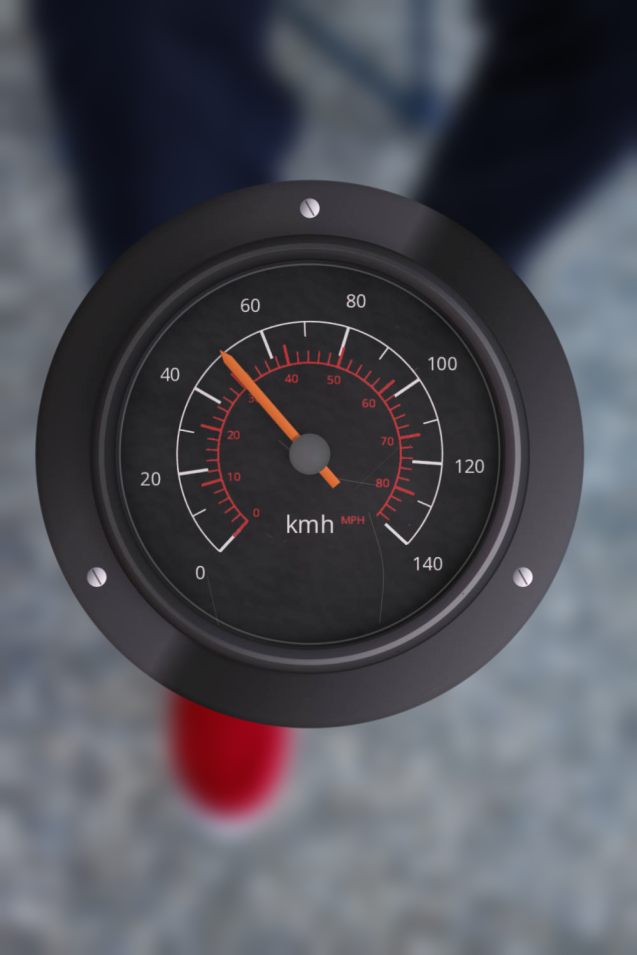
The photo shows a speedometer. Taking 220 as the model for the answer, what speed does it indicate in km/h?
50
